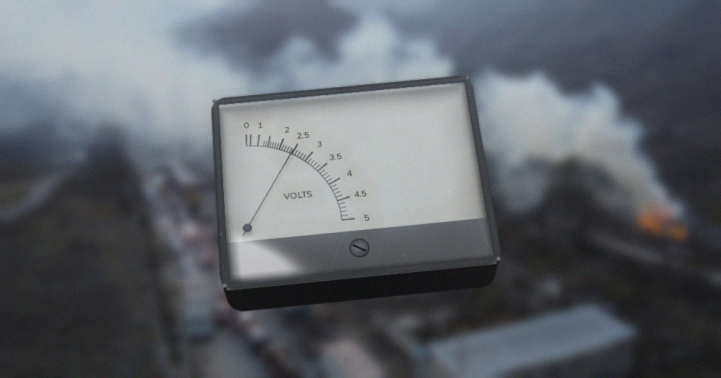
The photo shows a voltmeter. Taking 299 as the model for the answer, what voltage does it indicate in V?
2.5
